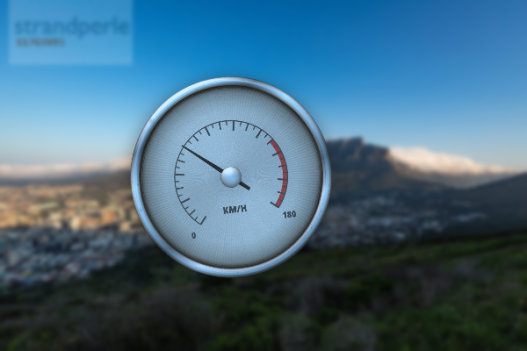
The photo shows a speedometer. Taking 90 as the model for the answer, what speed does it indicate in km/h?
60
